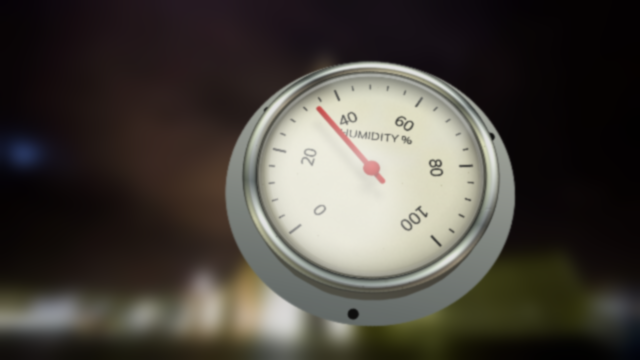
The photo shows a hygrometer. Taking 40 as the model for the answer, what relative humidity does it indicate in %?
34
